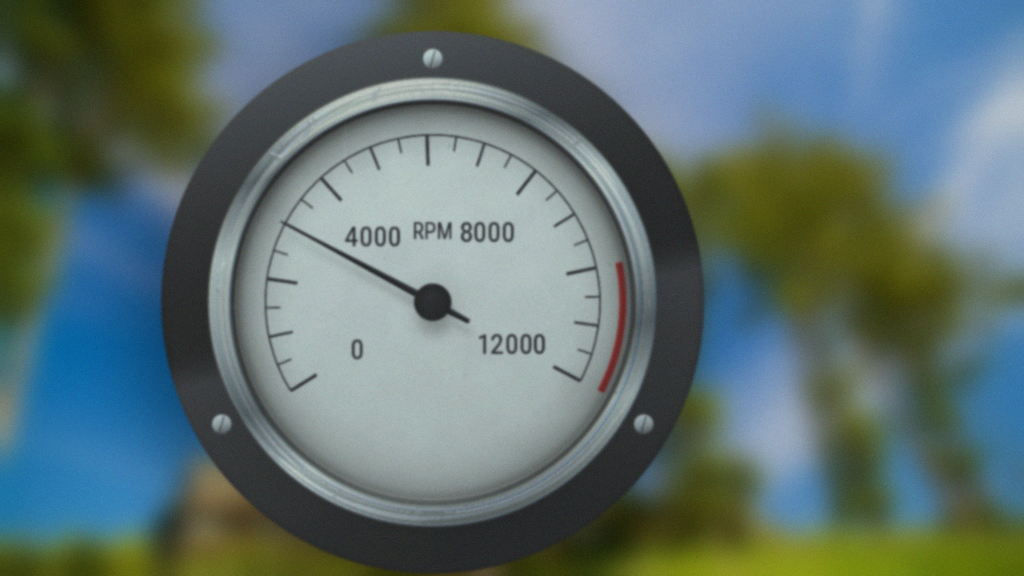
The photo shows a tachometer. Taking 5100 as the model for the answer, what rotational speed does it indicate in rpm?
3000
